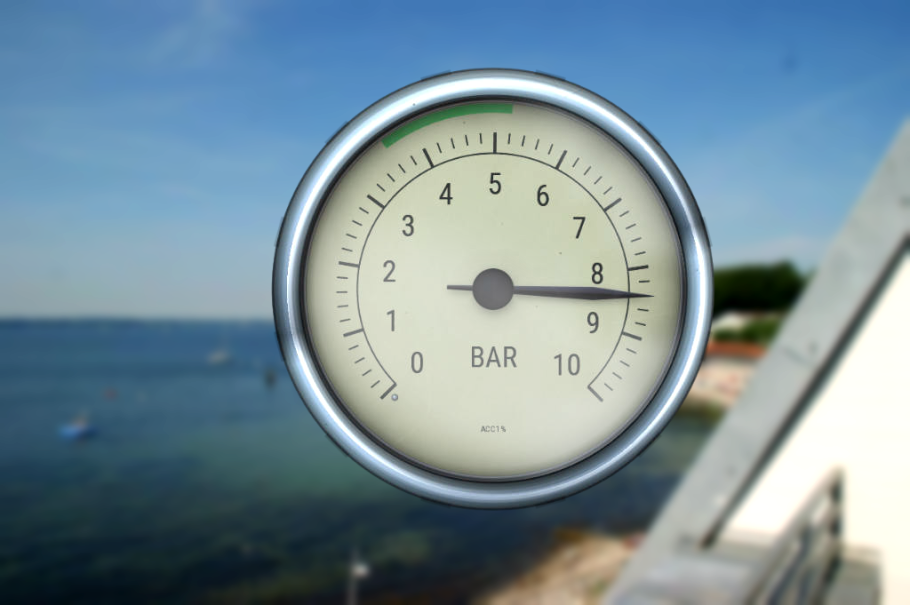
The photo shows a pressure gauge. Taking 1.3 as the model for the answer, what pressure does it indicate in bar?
8.4
